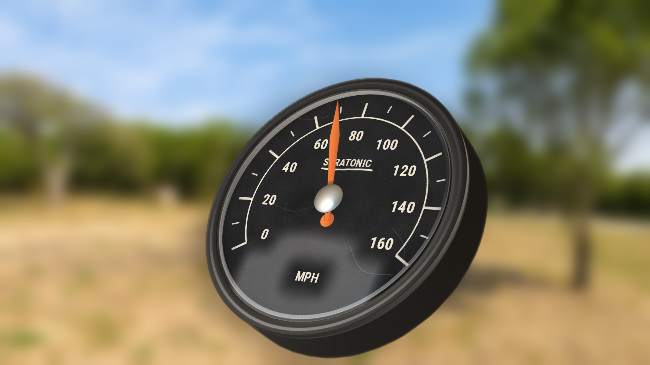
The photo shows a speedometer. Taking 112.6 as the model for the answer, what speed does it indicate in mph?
70
